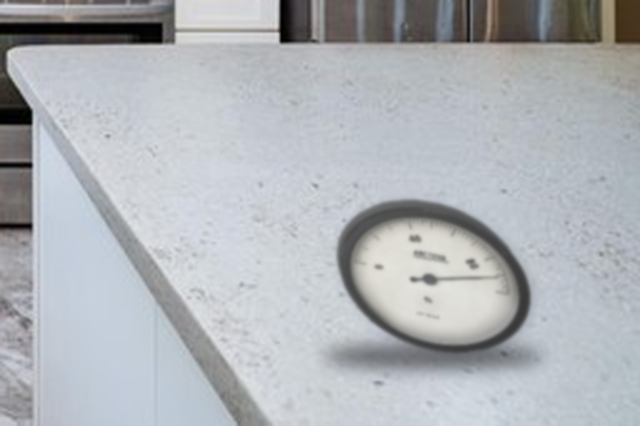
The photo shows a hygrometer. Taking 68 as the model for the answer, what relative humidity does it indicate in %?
90
